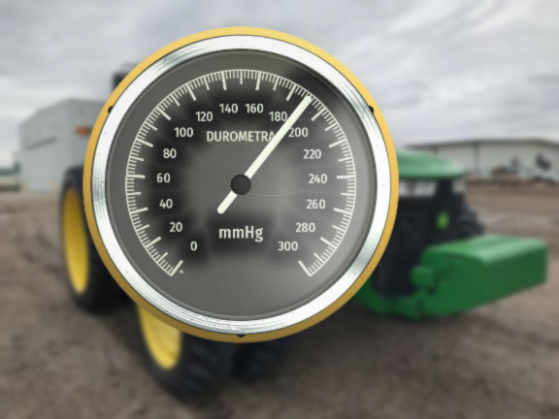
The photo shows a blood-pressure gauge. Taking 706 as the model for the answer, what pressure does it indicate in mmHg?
190
